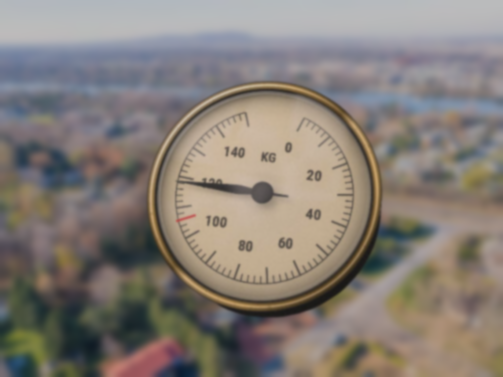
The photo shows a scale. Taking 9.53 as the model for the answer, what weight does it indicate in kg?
118
